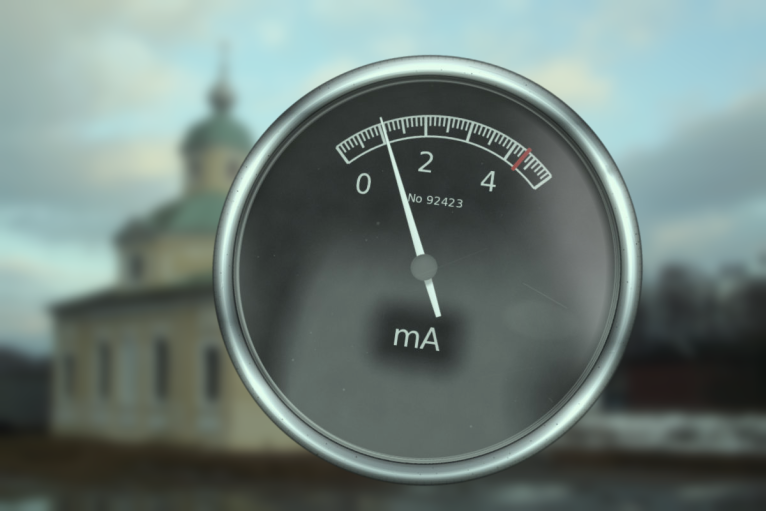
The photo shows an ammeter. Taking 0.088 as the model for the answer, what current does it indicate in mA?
1.1
